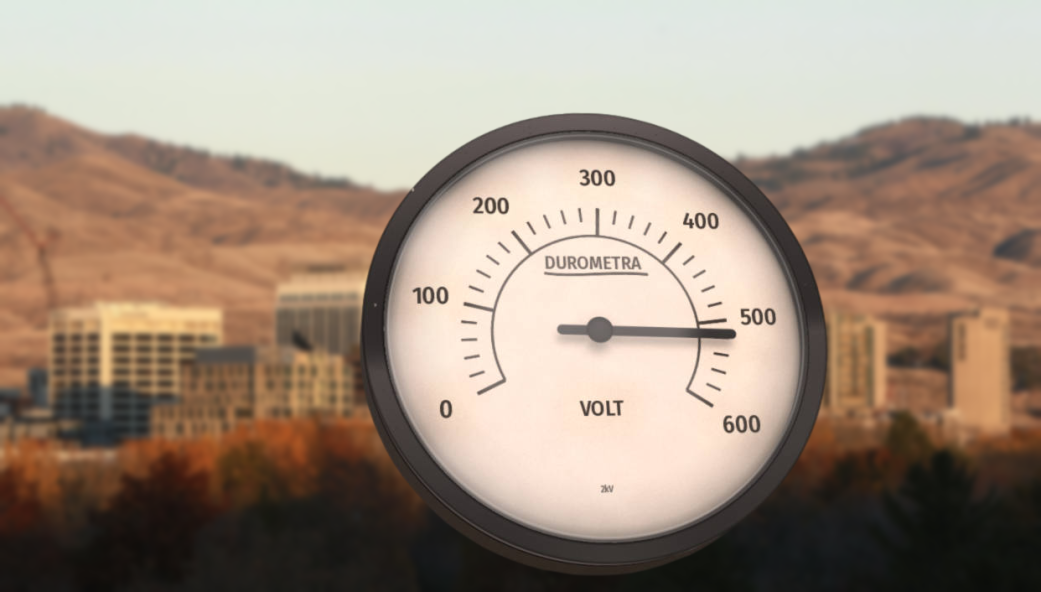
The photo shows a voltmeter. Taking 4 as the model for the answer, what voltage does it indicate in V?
520
